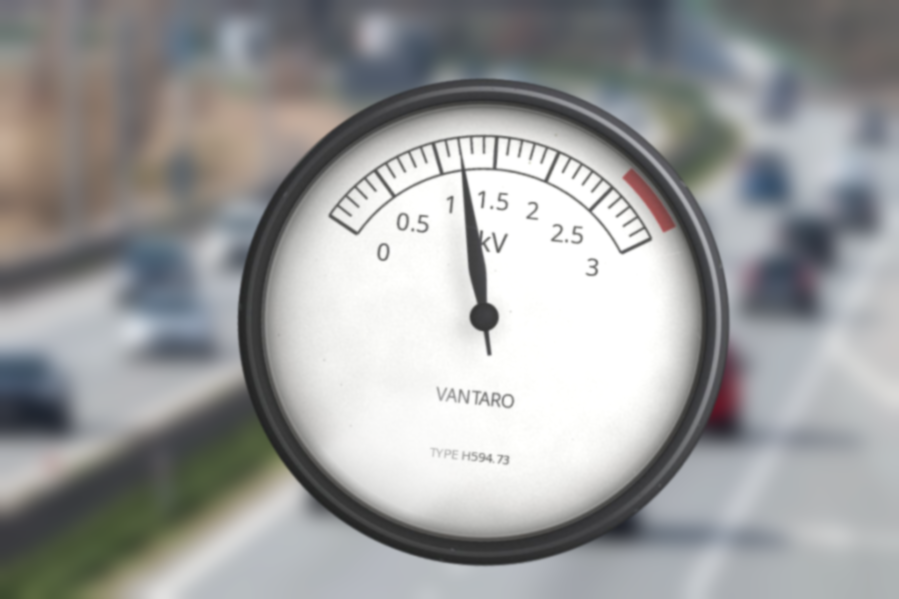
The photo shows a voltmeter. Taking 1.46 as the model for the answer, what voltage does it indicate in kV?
1.2
